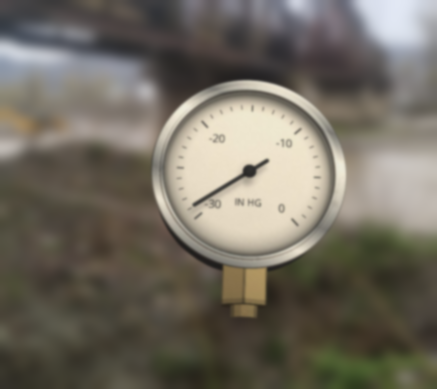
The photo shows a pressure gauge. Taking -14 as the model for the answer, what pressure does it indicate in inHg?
-29
